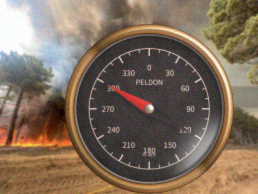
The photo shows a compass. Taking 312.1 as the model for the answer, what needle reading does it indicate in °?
300
